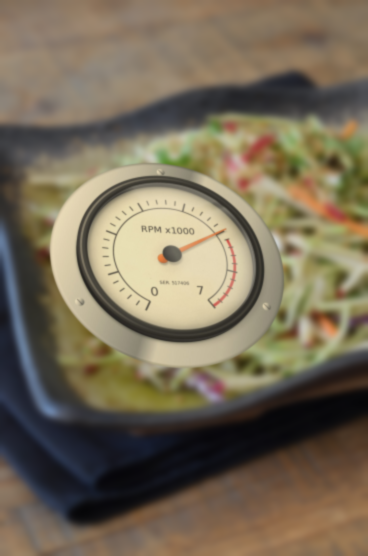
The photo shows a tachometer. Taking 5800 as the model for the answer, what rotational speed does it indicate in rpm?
5000
